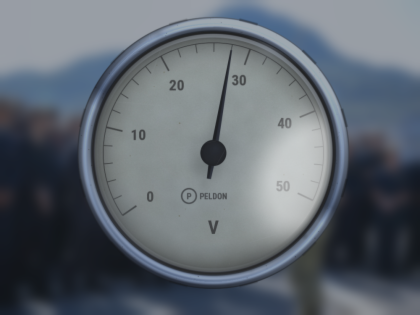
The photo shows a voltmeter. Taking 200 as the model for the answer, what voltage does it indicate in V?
28
